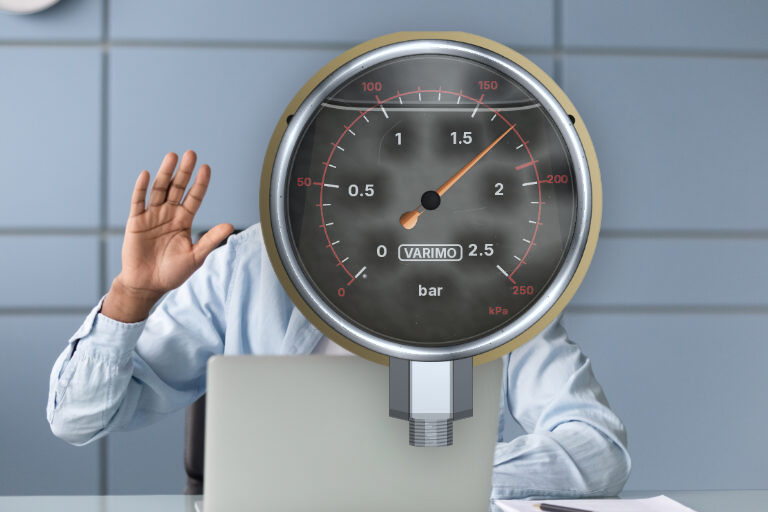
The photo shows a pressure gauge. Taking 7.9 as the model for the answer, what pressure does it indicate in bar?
1.7
